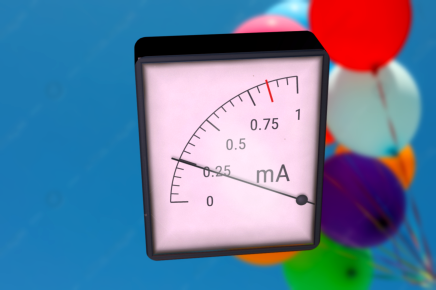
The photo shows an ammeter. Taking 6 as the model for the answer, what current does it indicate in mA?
0.25
